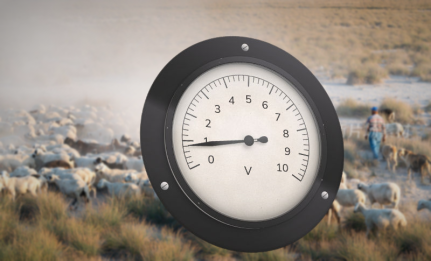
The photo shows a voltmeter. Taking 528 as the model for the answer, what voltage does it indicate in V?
0.8
